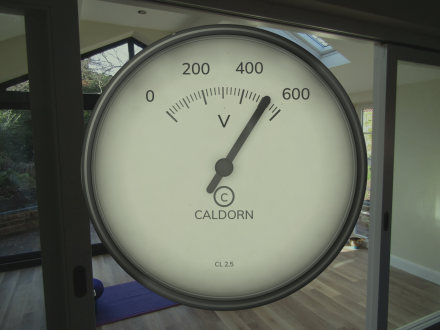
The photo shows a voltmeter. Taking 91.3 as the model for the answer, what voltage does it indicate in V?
520
